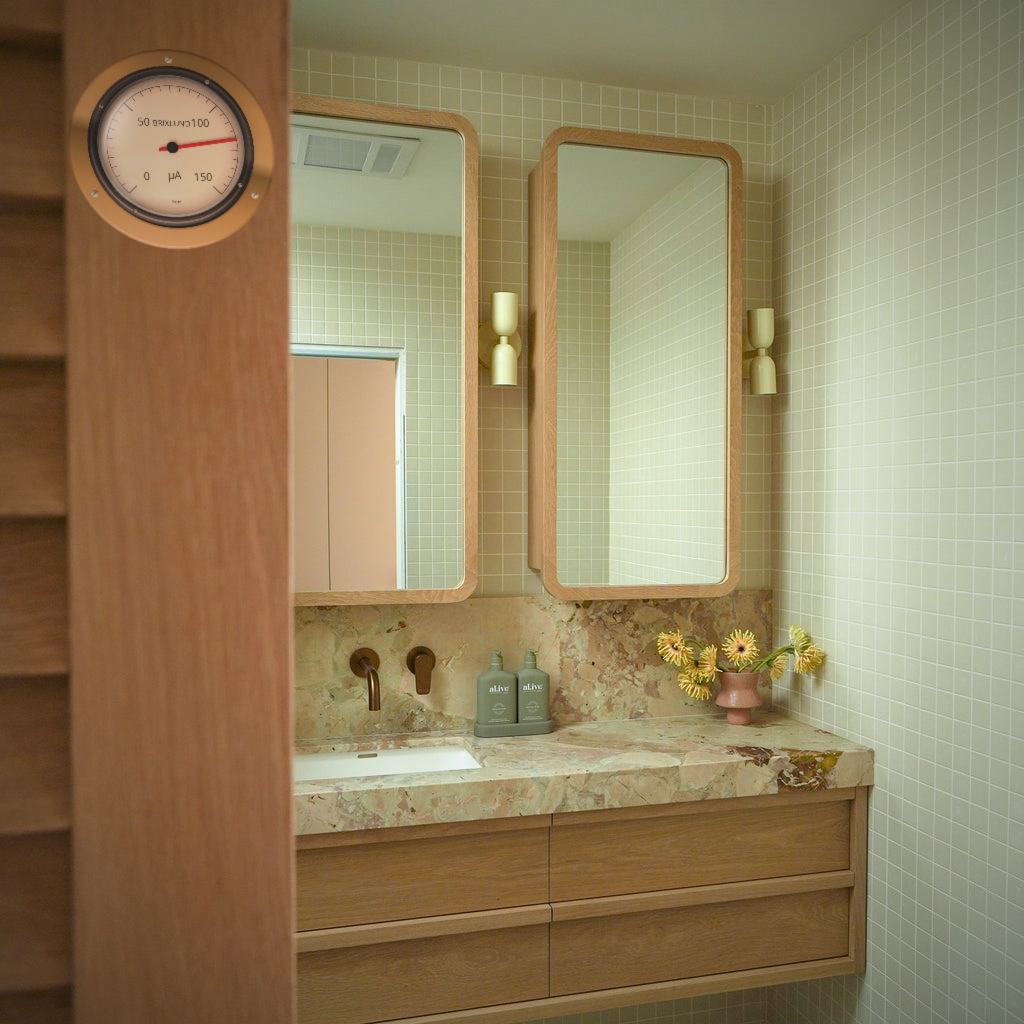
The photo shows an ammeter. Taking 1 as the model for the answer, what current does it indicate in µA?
120
